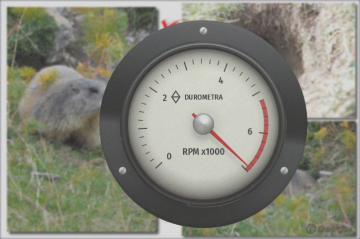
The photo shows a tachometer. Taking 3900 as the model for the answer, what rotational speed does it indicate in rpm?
6900
